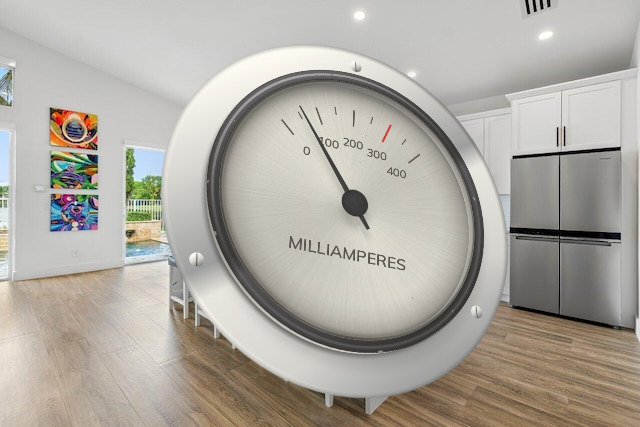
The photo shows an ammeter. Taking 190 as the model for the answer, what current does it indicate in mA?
50
